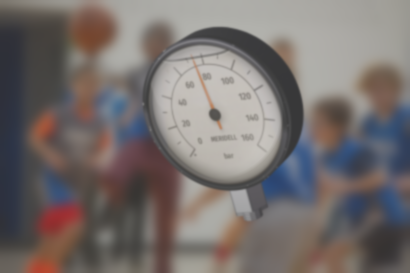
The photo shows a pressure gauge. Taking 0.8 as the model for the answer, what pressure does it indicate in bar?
75
